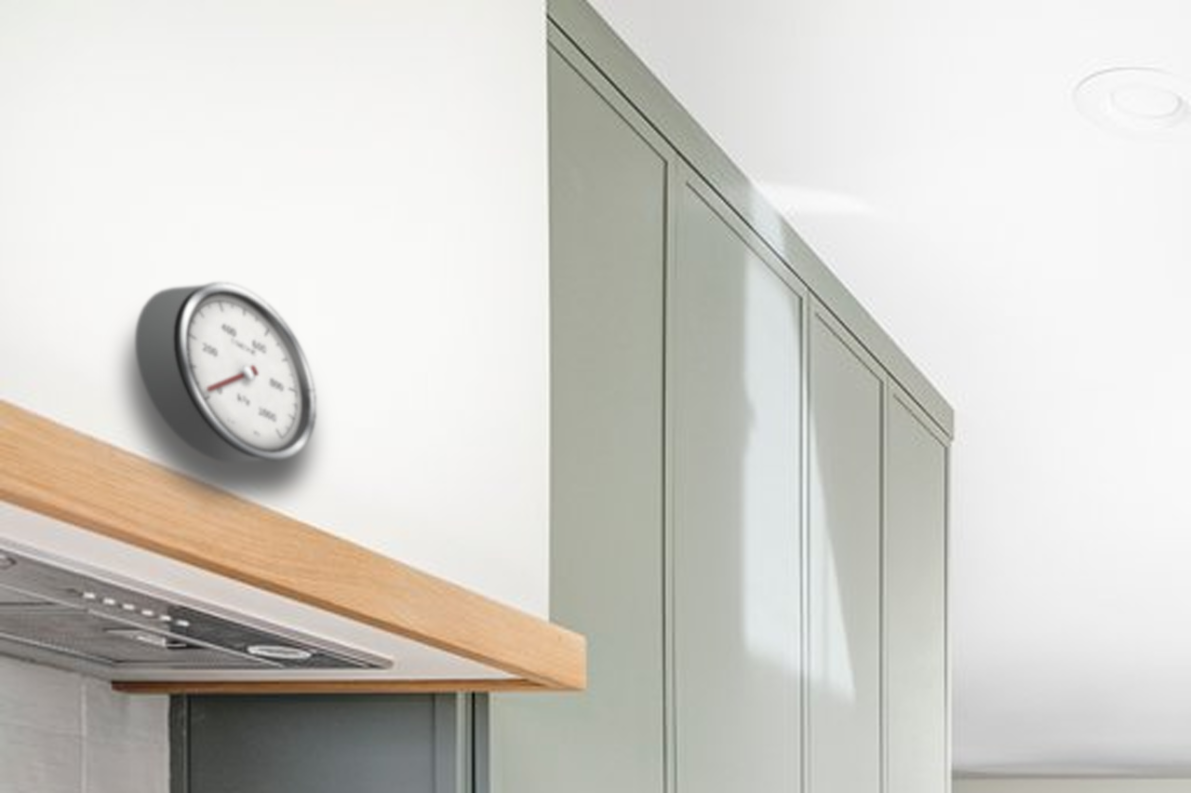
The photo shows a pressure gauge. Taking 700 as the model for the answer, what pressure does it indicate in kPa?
25
